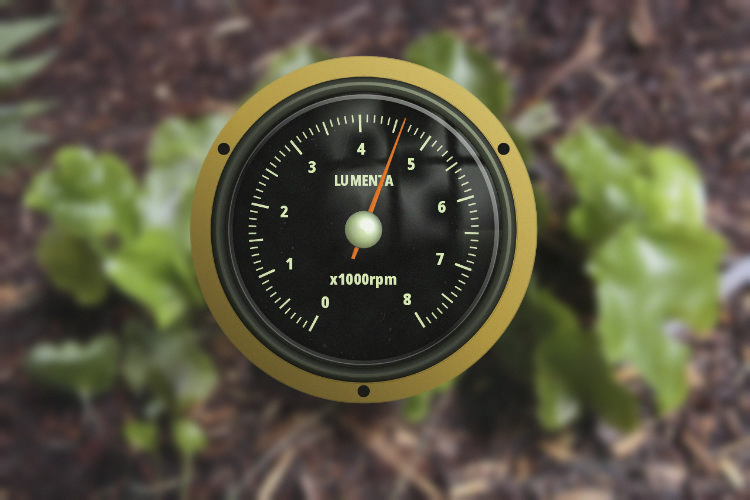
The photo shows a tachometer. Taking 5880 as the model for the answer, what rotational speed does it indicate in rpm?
4600
